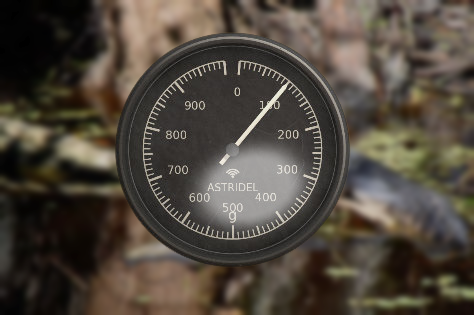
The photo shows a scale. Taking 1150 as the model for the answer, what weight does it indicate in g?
100
